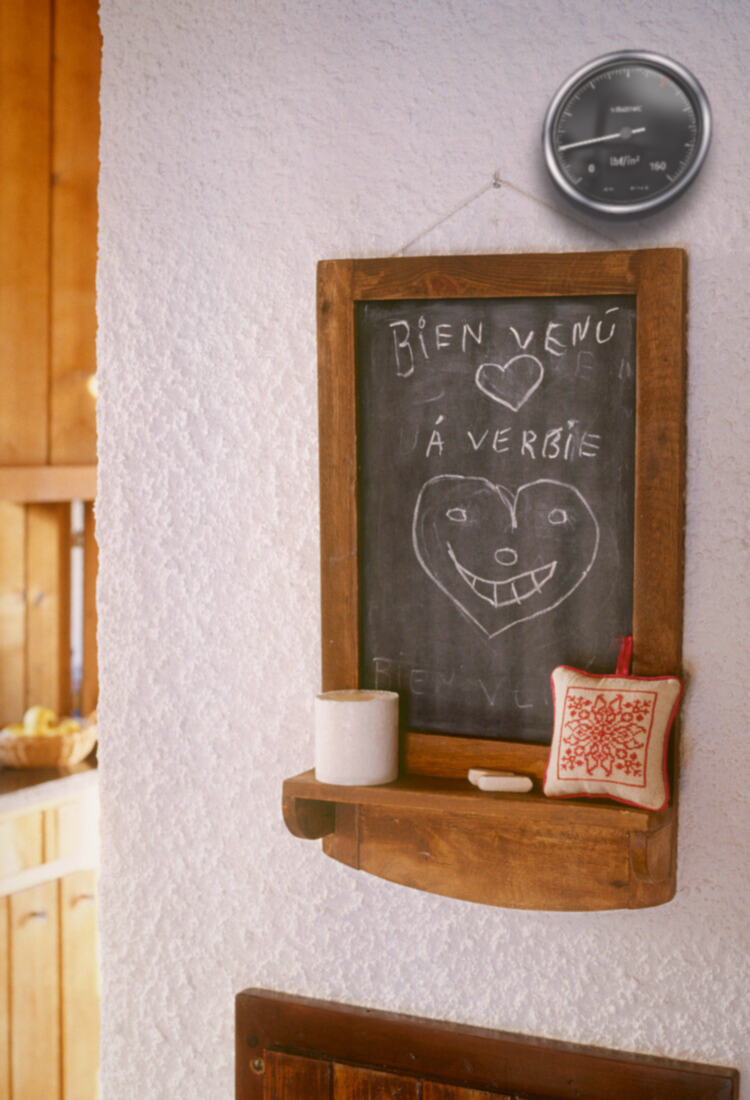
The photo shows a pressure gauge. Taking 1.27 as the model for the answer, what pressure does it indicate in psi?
20
